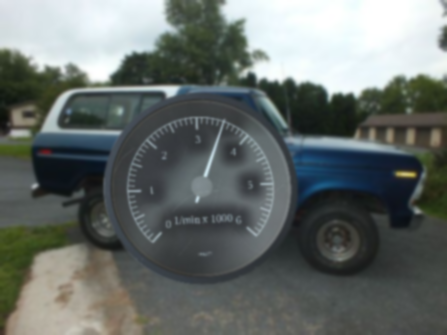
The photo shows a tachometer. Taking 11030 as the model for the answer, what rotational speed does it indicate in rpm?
3500
